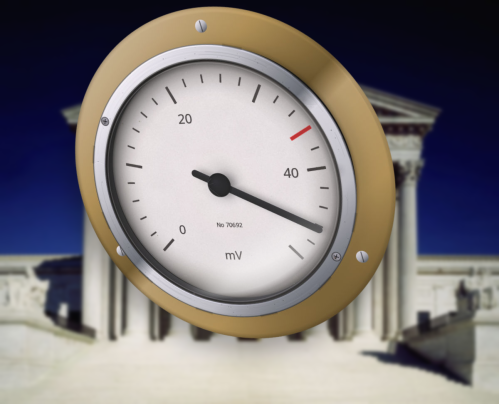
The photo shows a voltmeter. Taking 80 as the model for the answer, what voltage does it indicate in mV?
46
